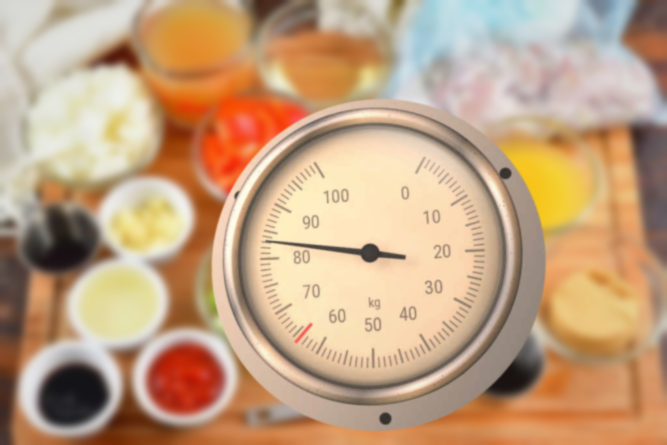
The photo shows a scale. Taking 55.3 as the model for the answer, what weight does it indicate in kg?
83
